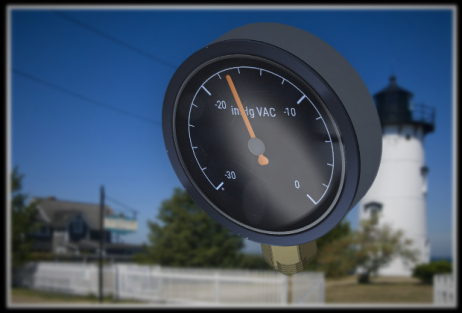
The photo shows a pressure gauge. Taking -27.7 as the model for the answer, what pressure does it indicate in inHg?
-17
